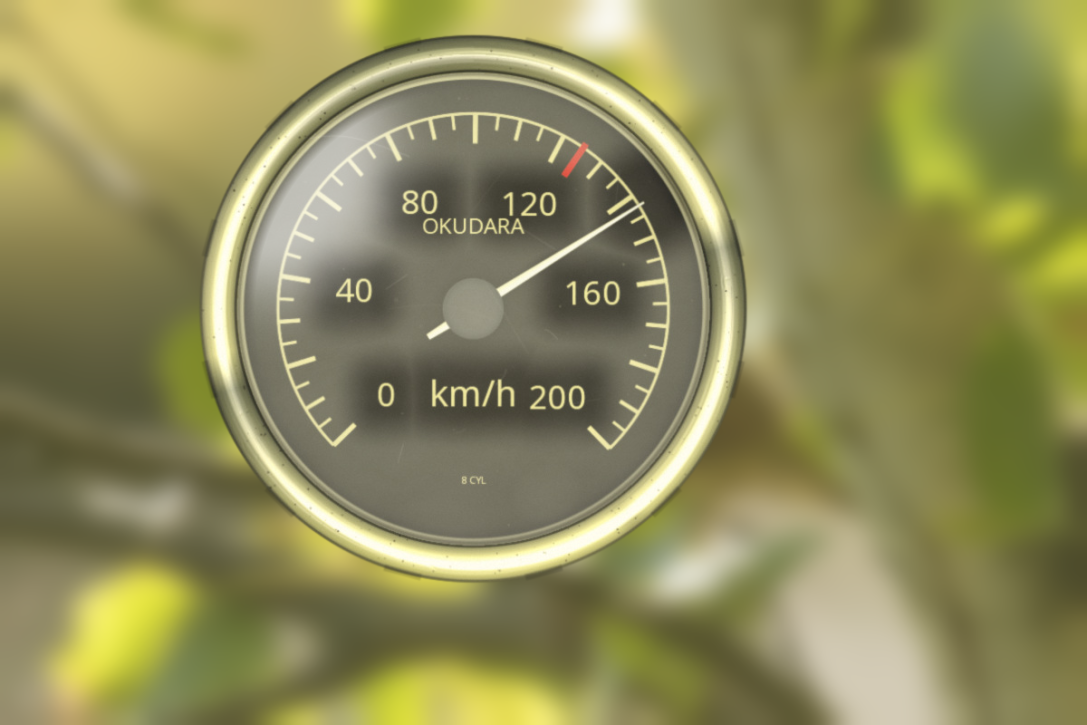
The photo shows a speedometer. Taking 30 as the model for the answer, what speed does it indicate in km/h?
142.5
